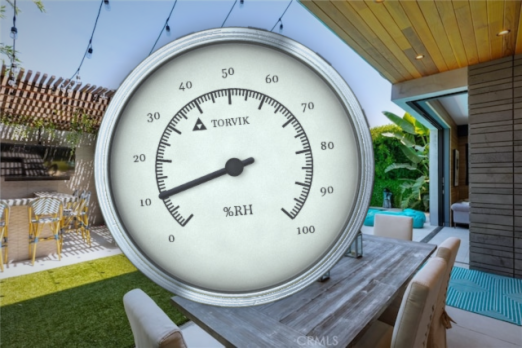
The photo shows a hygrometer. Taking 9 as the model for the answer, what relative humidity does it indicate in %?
10
